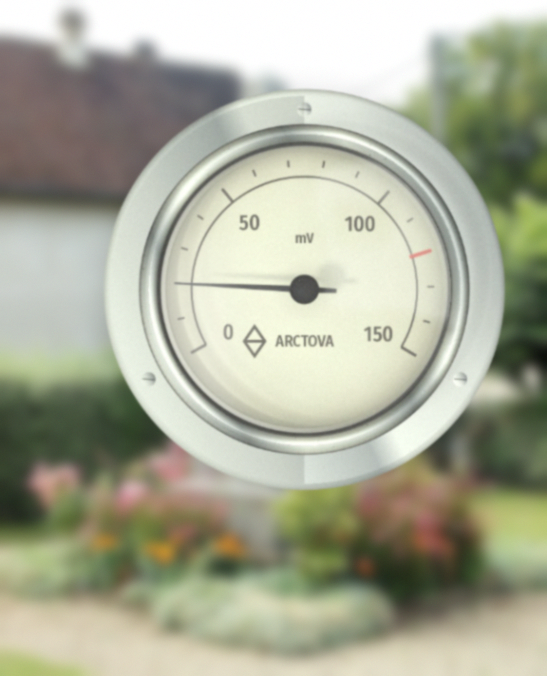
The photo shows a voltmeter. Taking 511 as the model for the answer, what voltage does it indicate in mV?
20
